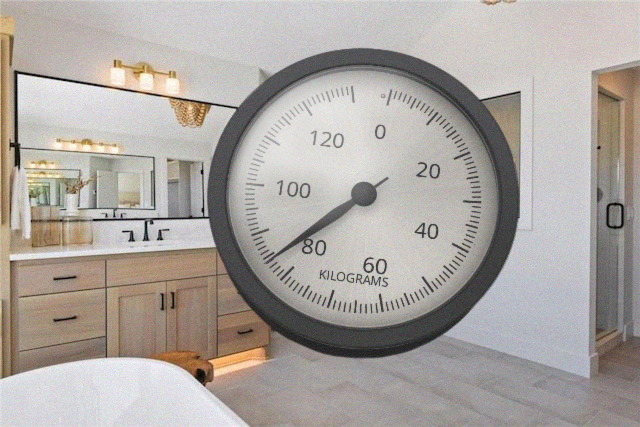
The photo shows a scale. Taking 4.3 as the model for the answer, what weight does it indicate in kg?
84
